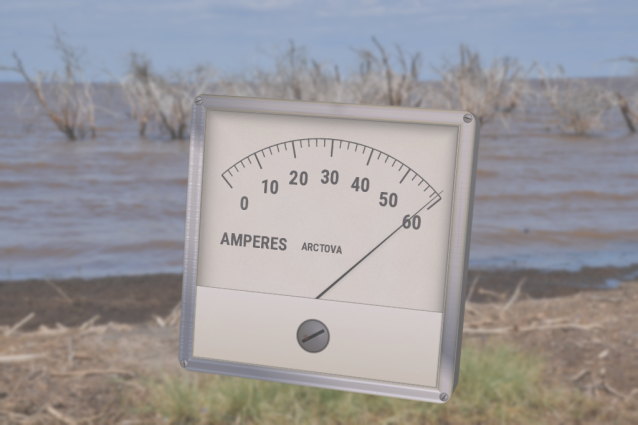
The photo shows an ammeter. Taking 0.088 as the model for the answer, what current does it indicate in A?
59
